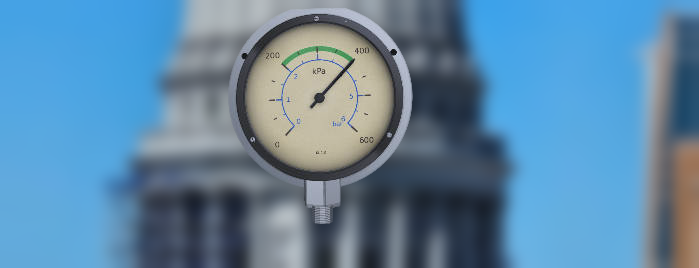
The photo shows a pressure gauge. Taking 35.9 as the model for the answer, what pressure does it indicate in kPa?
400
